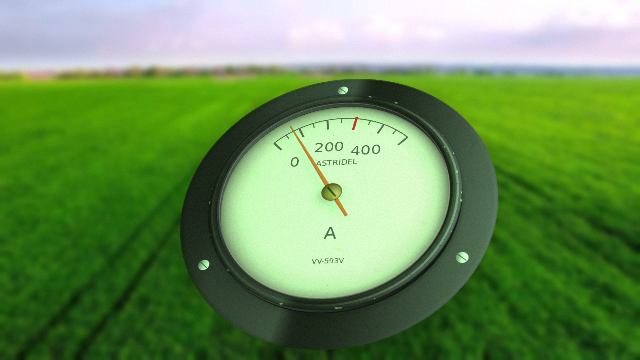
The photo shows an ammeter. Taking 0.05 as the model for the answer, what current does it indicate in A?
75
